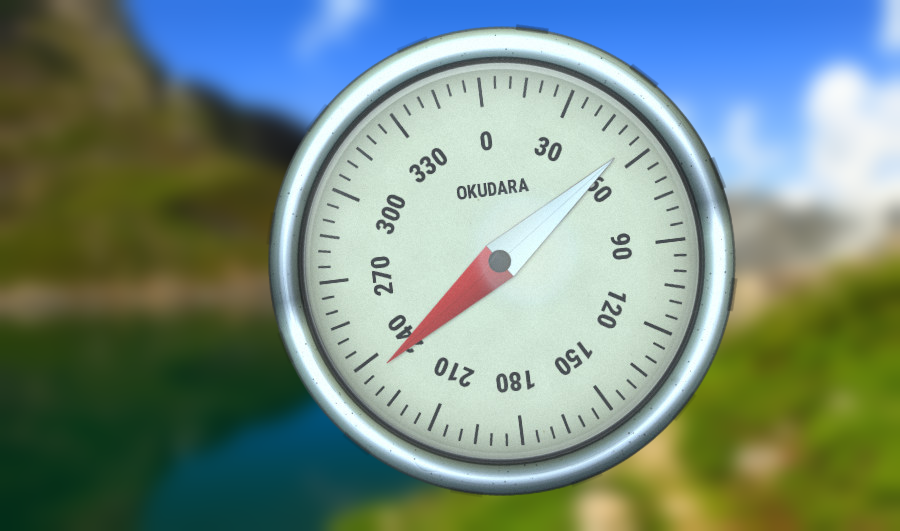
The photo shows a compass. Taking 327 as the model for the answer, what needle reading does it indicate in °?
235
